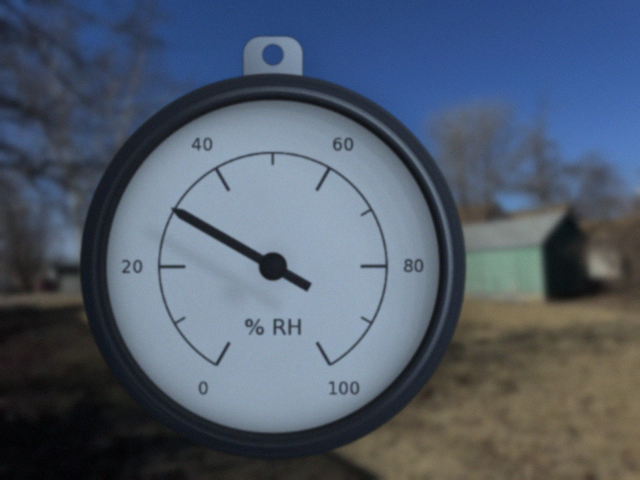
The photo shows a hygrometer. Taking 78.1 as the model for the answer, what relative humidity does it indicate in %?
30
